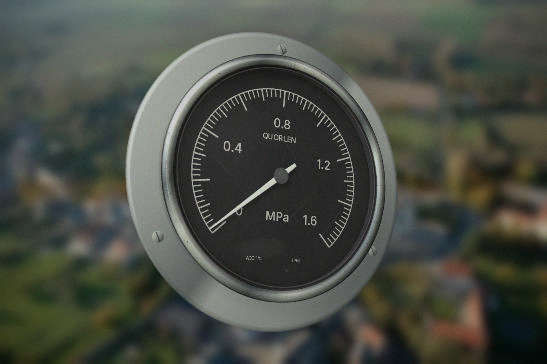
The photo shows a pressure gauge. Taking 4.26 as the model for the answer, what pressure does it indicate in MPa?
0.02
